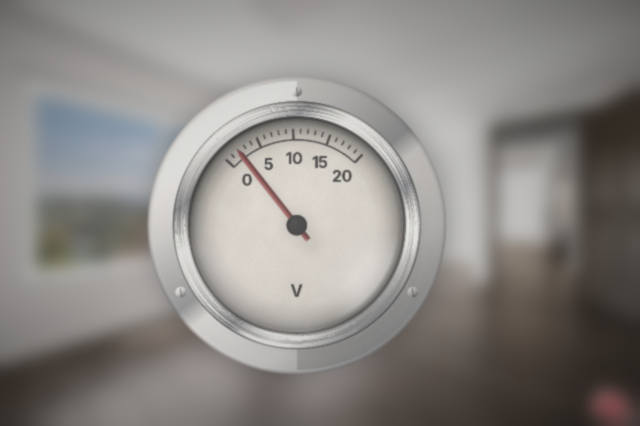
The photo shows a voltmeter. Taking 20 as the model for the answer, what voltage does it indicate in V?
2
